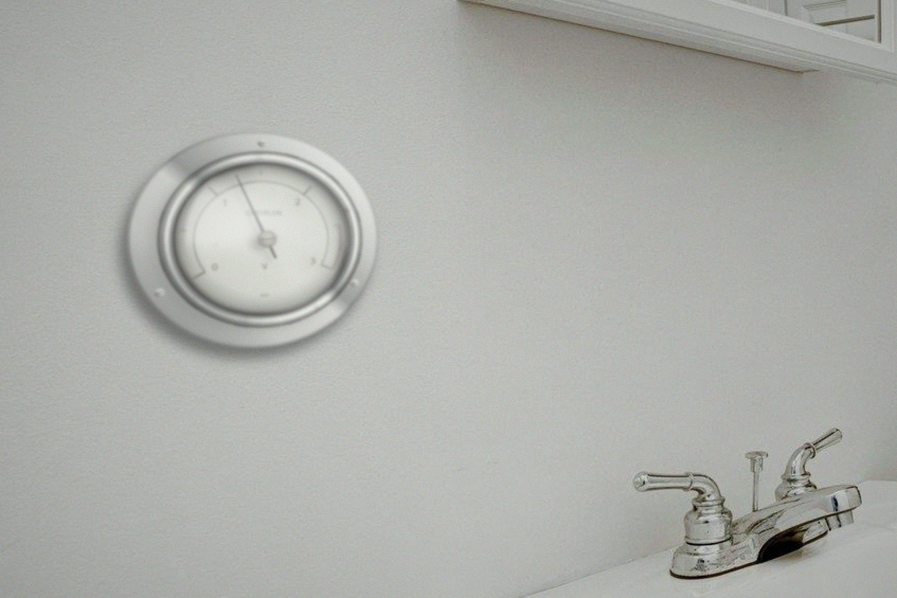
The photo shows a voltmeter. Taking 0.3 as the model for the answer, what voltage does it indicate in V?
1.25
